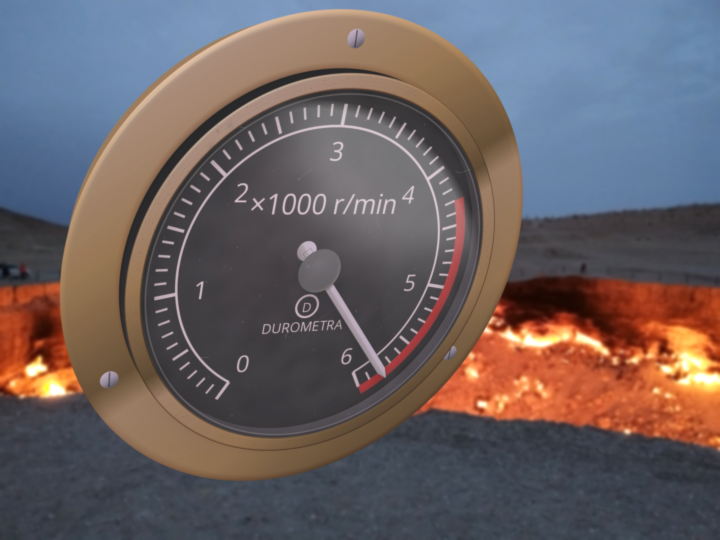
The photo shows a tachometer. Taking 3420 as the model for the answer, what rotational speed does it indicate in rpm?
5800
